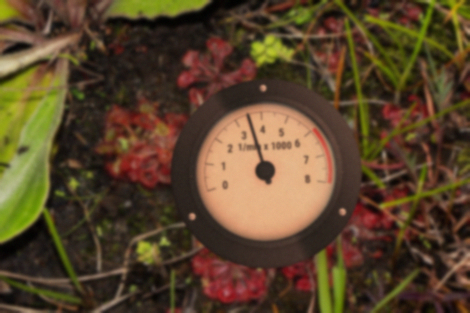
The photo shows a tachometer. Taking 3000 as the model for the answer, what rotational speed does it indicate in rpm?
3500
